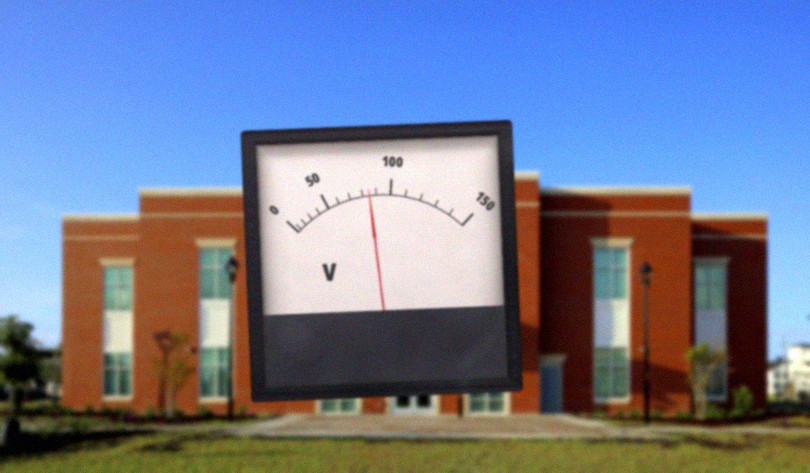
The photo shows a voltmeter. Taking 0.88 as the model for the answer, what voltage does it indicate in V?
85
